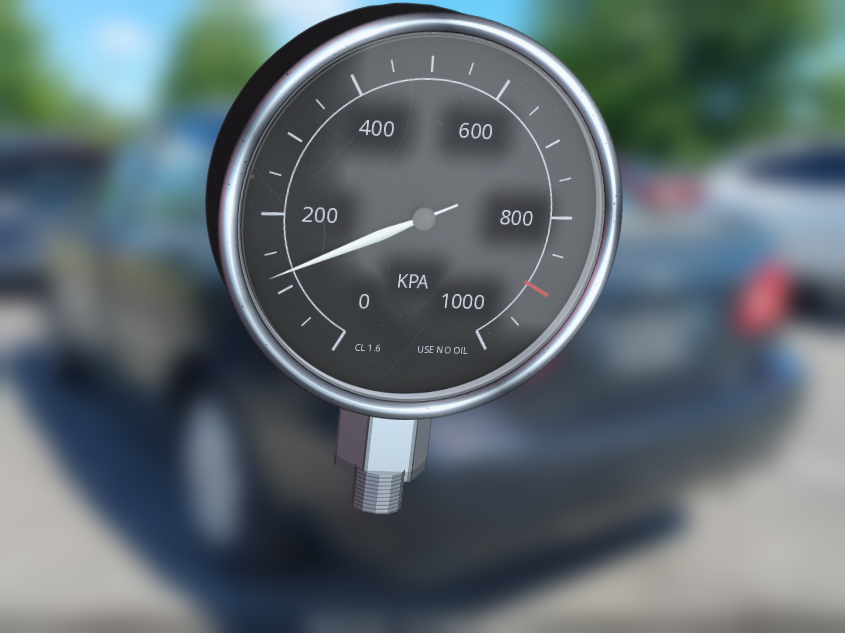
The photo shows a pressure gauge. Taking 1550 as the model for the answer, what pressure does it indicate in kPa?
125
